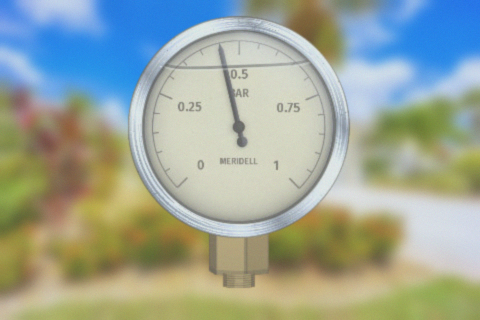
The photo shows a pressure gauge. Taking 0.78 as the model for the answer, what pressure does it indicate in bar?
0.45
